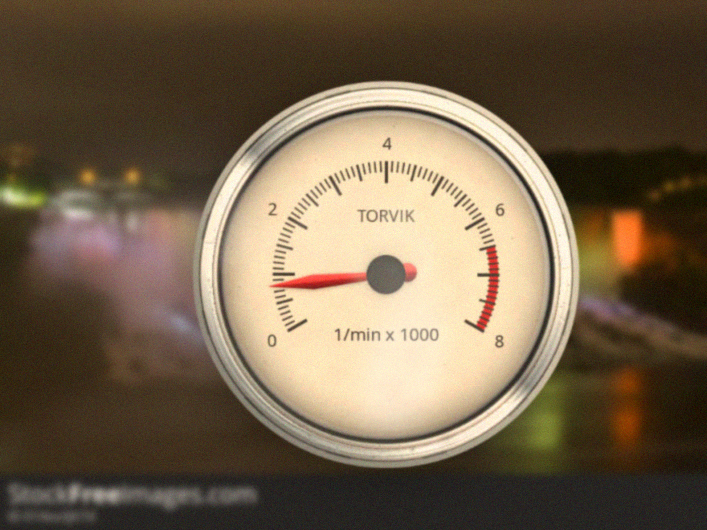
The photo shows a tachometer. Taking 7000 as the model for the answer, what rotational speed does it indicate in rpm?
800
